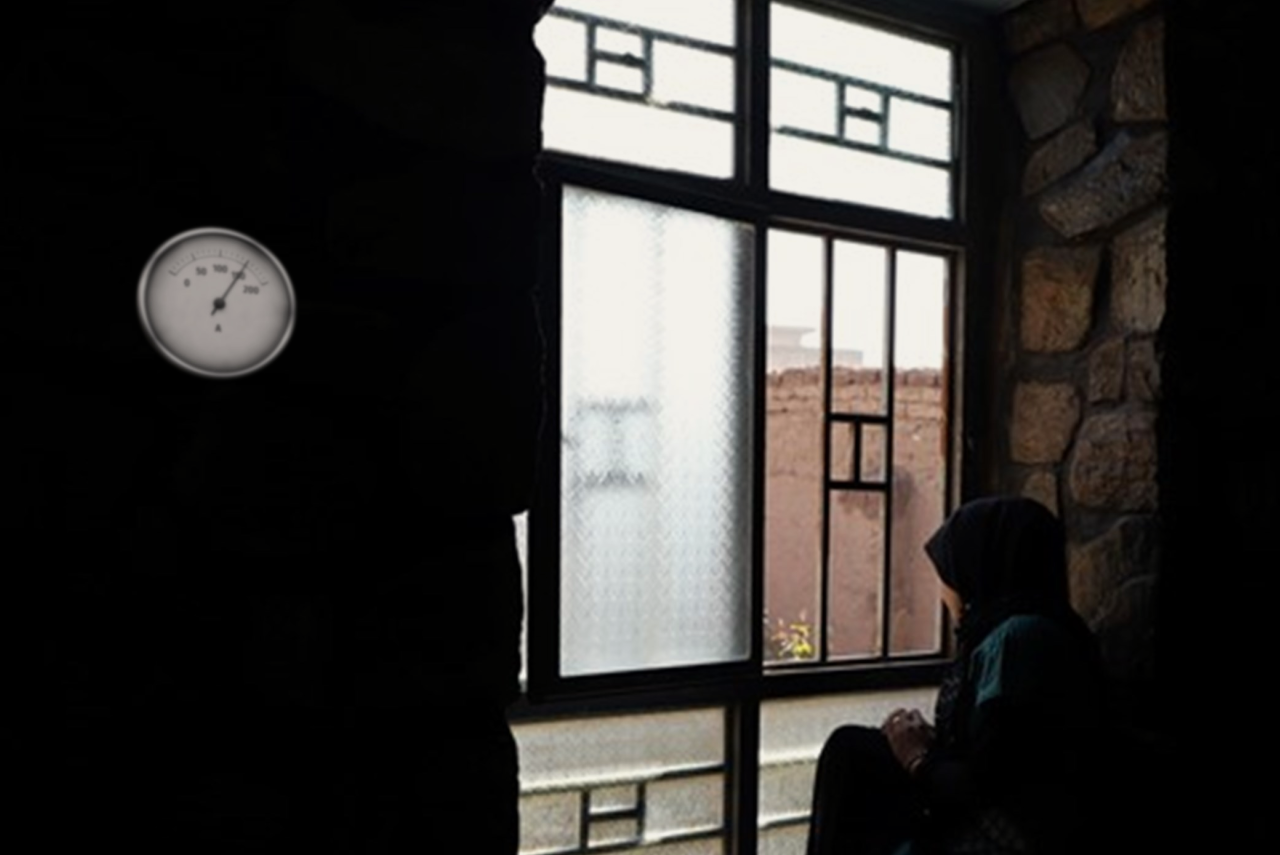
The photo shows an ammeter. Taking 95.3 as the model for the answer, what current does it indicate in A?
150
